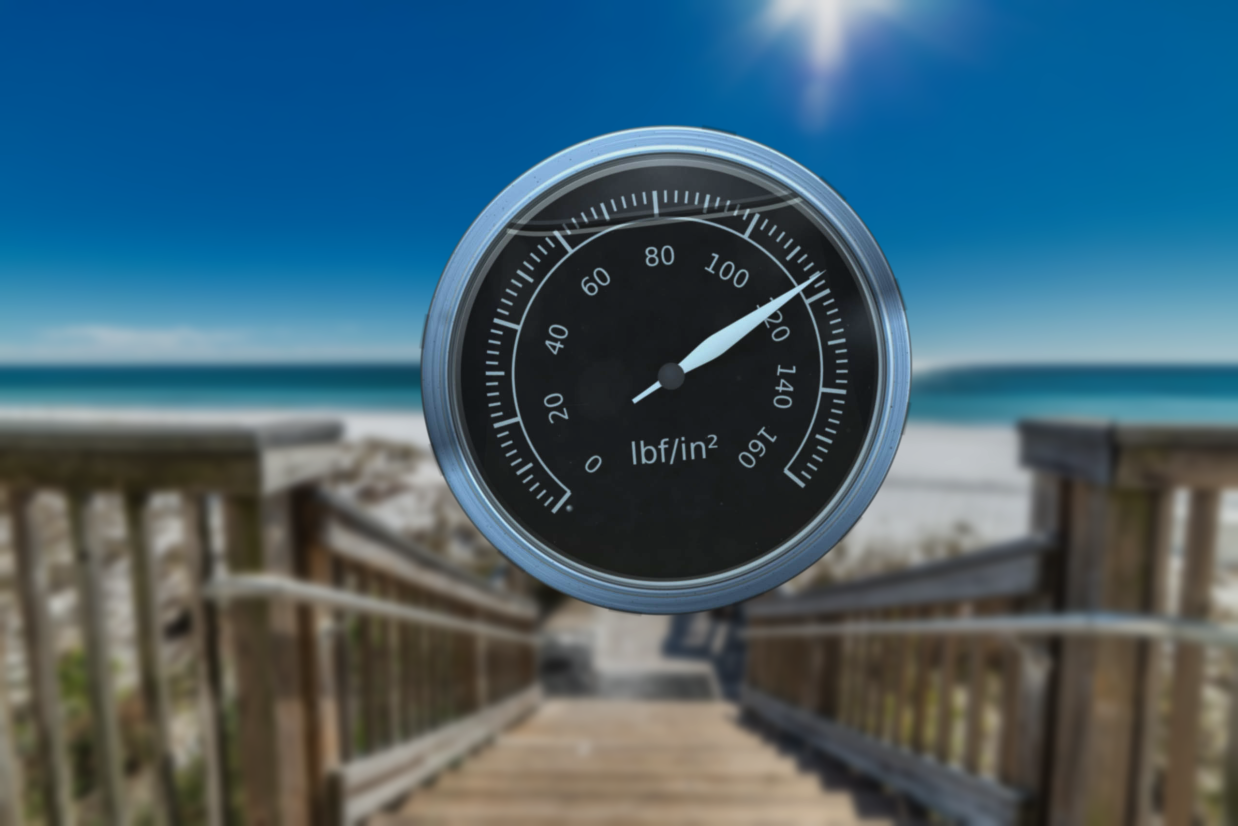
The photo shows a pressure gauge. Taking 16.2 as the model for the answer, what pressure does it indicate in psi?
116
